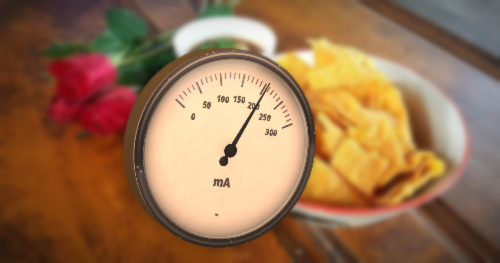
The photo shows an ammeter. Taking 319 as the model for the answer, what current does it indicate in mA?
200
